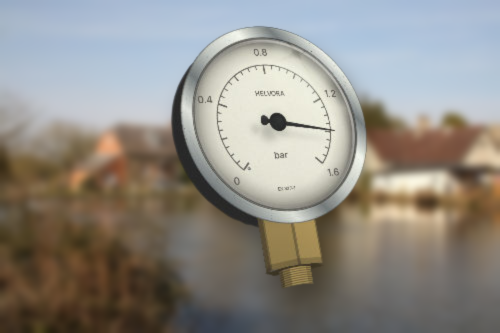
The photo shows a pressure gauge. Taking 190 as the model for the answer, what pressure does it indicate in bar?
1.4
